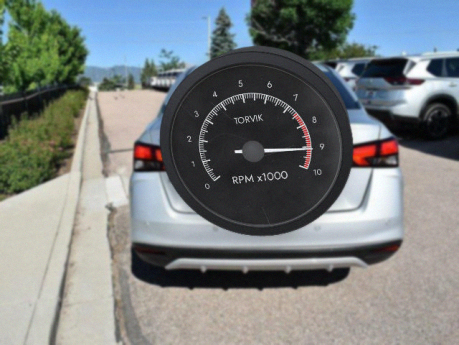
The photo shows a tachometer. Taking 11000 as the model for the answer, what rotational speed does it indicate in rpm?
9000
